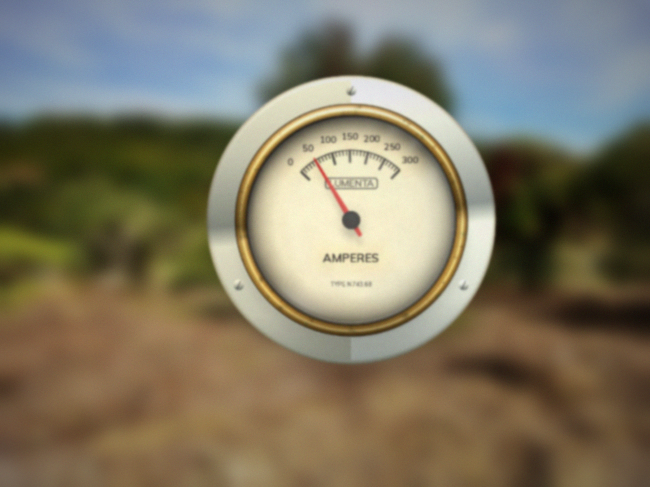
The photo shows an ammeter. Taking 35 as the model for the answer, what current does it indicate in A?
50
